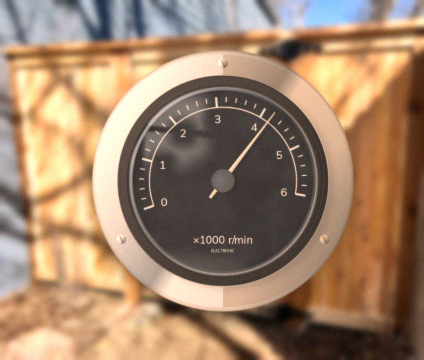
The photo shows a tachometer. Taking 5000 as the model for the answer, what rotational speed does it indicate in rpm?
4200
